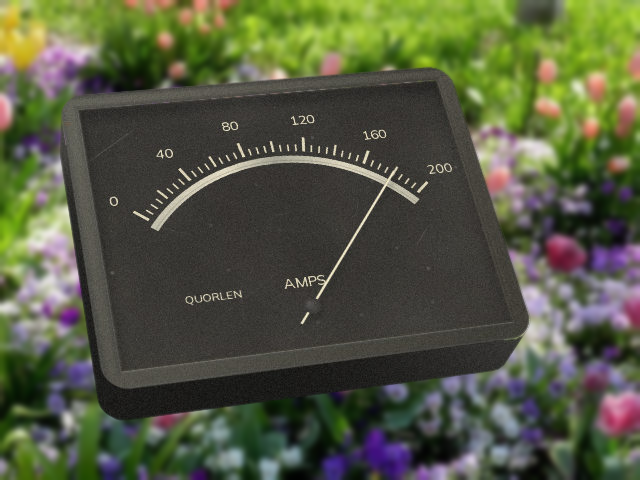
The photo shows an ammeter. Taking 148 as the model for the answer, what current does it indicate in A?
180
